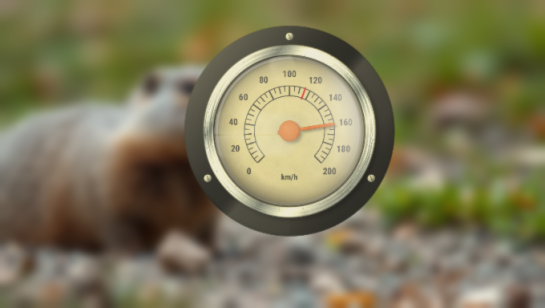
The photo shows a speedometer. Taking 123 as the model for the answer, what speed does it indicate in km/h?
160
